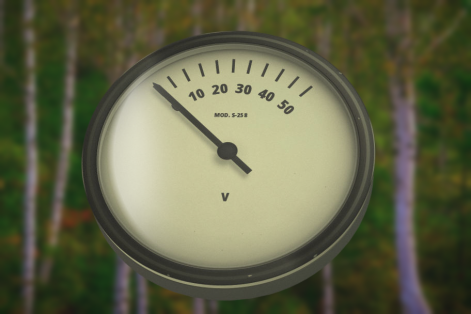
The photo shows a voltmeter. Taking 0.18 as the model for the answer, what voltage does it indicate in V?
0
